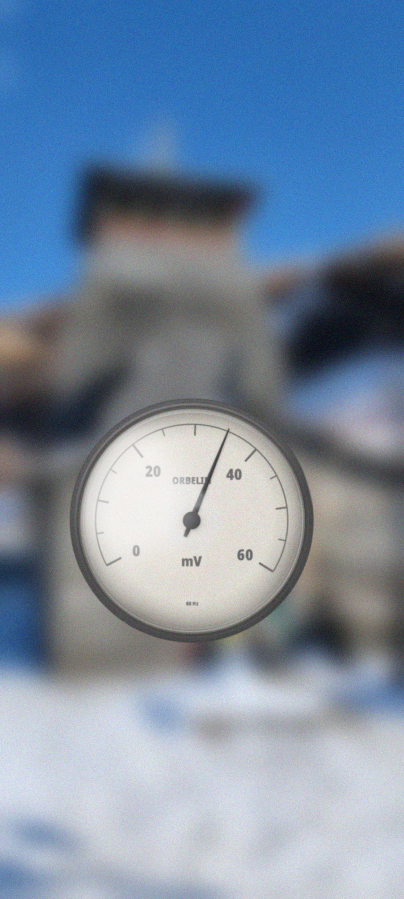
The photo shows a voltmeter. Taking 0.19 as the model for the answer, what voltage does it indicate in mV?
35
